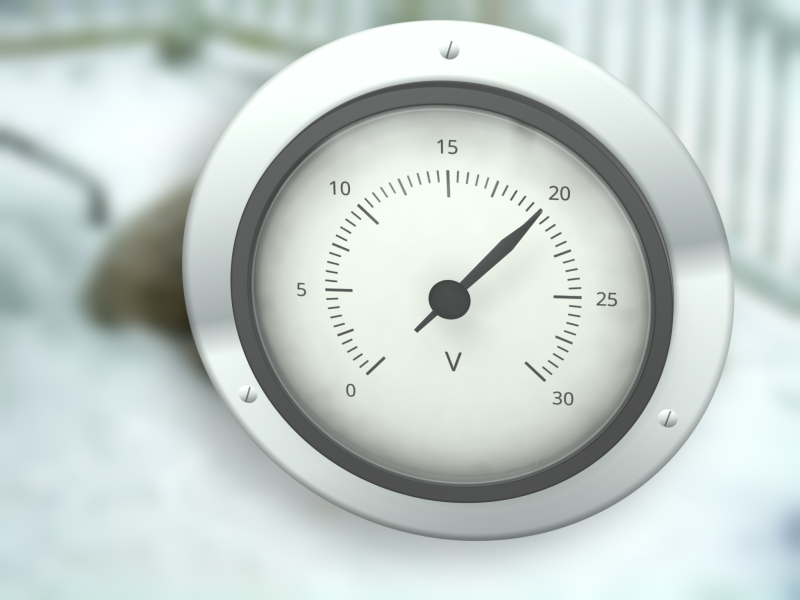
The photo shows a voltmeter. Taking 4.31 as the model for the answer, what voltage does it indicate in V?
20
